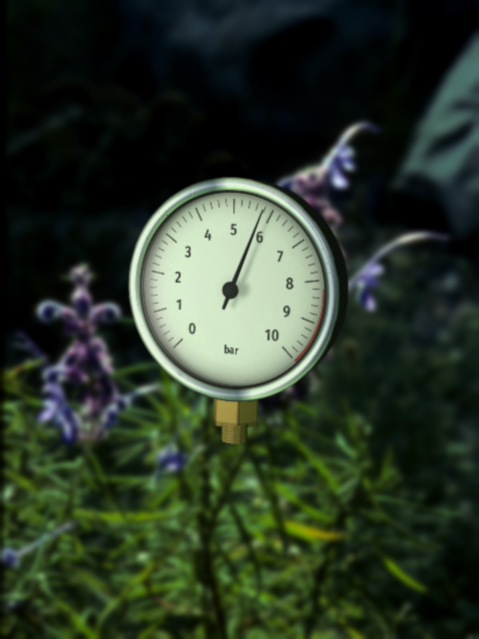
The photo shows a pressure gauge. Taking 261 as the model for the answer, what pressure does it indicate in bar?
5.8
